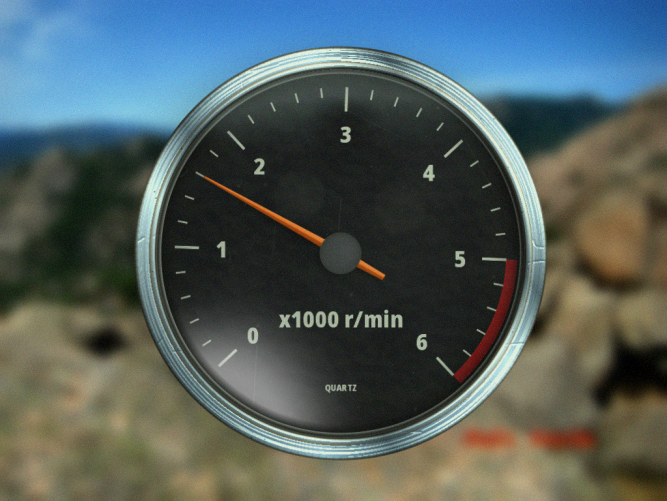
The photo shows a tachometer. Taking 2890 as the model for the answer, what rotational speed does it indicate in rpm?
1600
